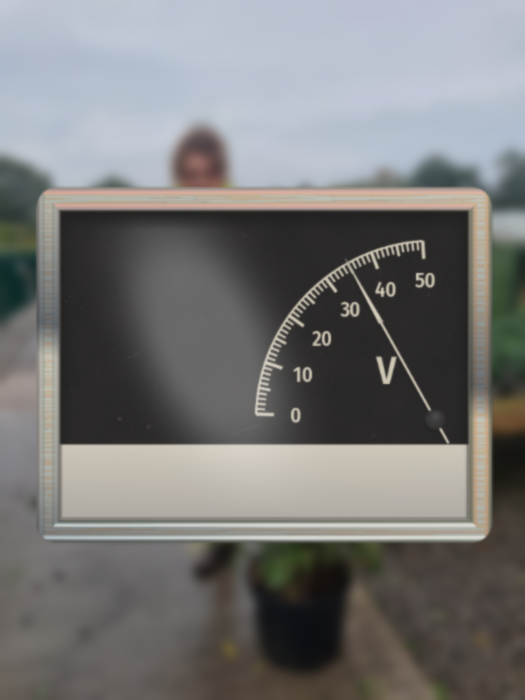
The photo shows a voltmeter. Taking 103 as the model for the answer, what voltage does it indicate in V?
35
